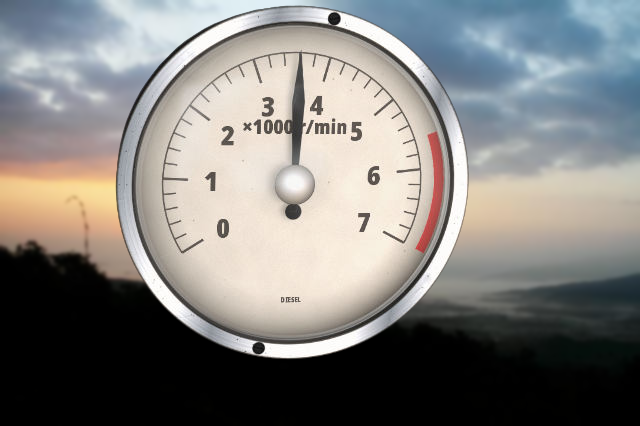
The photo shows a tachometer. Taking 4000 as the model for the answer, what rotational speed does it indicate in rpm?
3600
